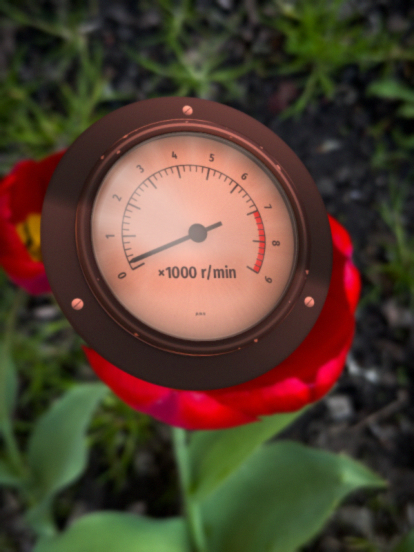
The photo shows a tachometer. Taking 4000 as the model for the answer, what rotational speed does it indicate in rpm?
200
